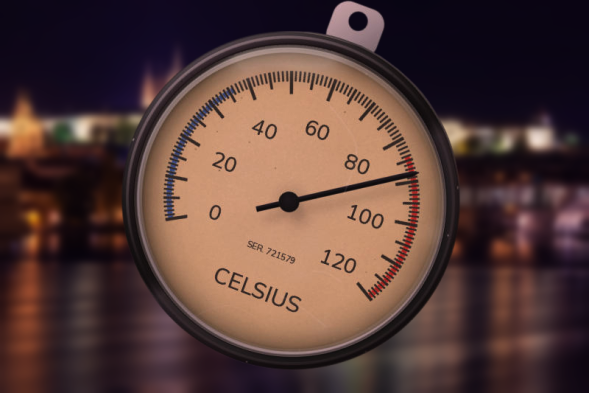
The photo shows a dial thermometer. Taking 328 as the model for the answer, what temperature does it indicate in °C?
88
